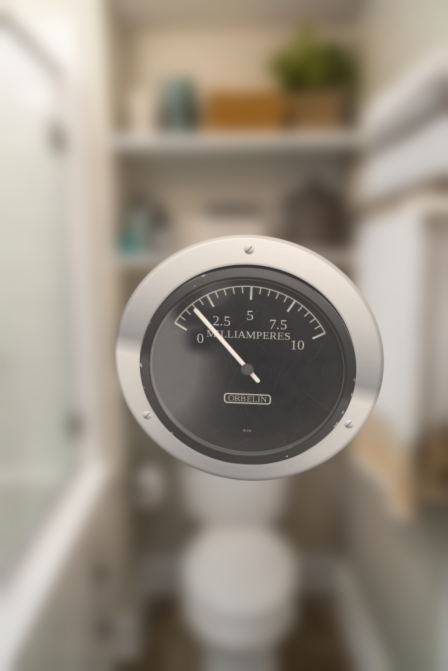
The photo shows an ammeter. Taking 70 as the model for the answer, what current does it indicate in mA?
1.5
